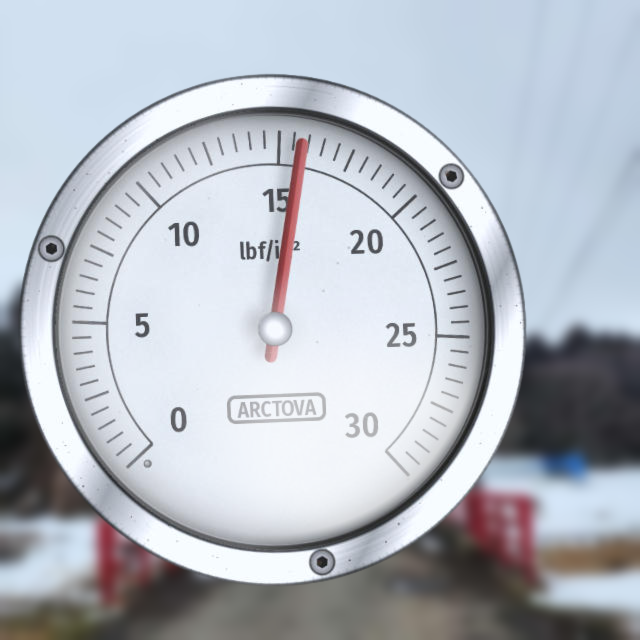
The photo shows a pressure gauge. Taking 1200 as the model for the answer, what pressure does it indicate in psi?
15.75
